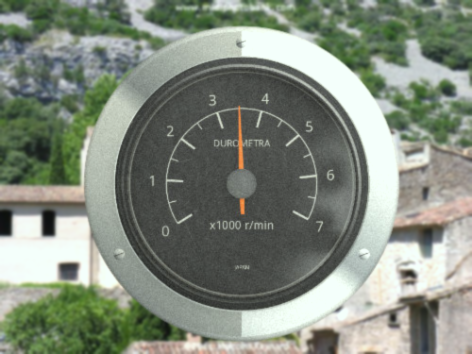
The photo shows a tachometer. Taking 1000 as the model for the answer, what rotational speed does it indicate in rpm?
3500
